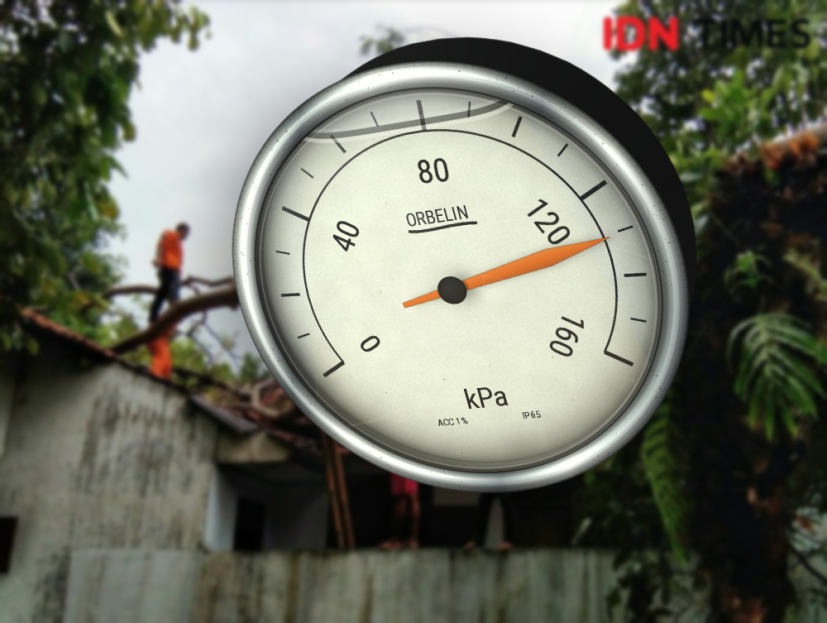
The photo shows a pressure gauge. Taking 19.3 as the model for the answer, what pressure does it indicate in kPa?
130
